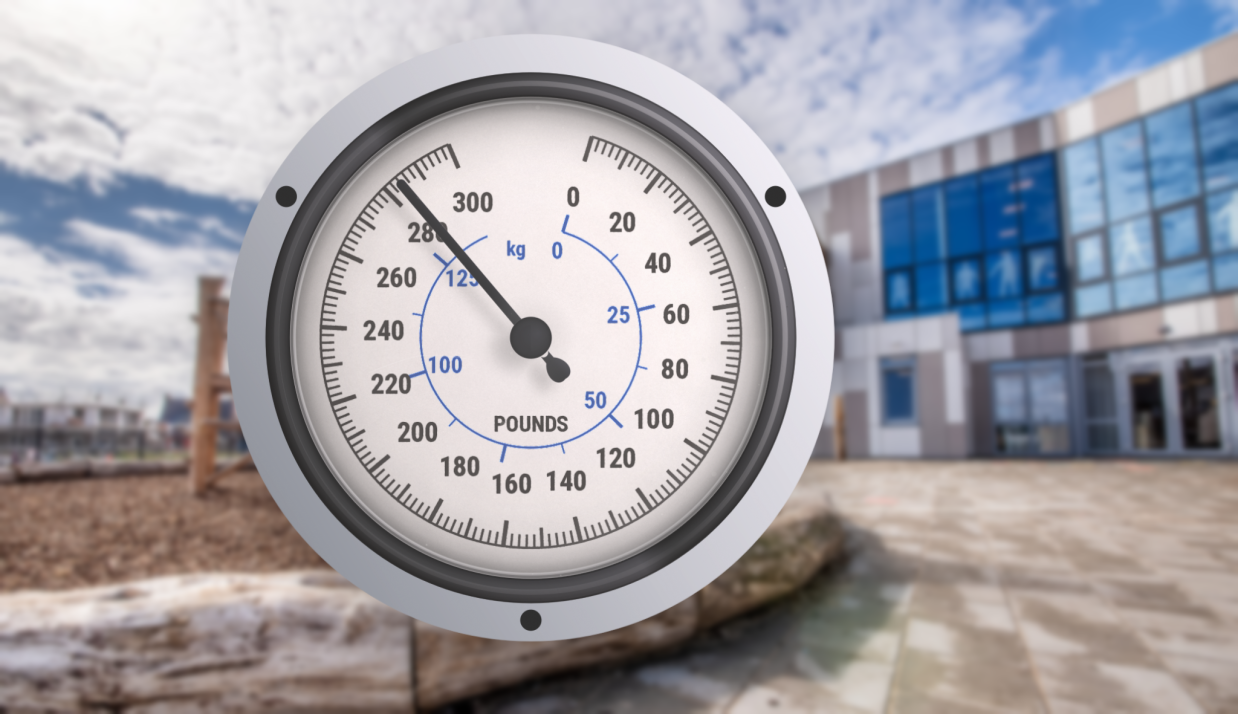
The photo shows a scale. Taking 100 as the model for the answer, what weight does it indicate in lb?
284
